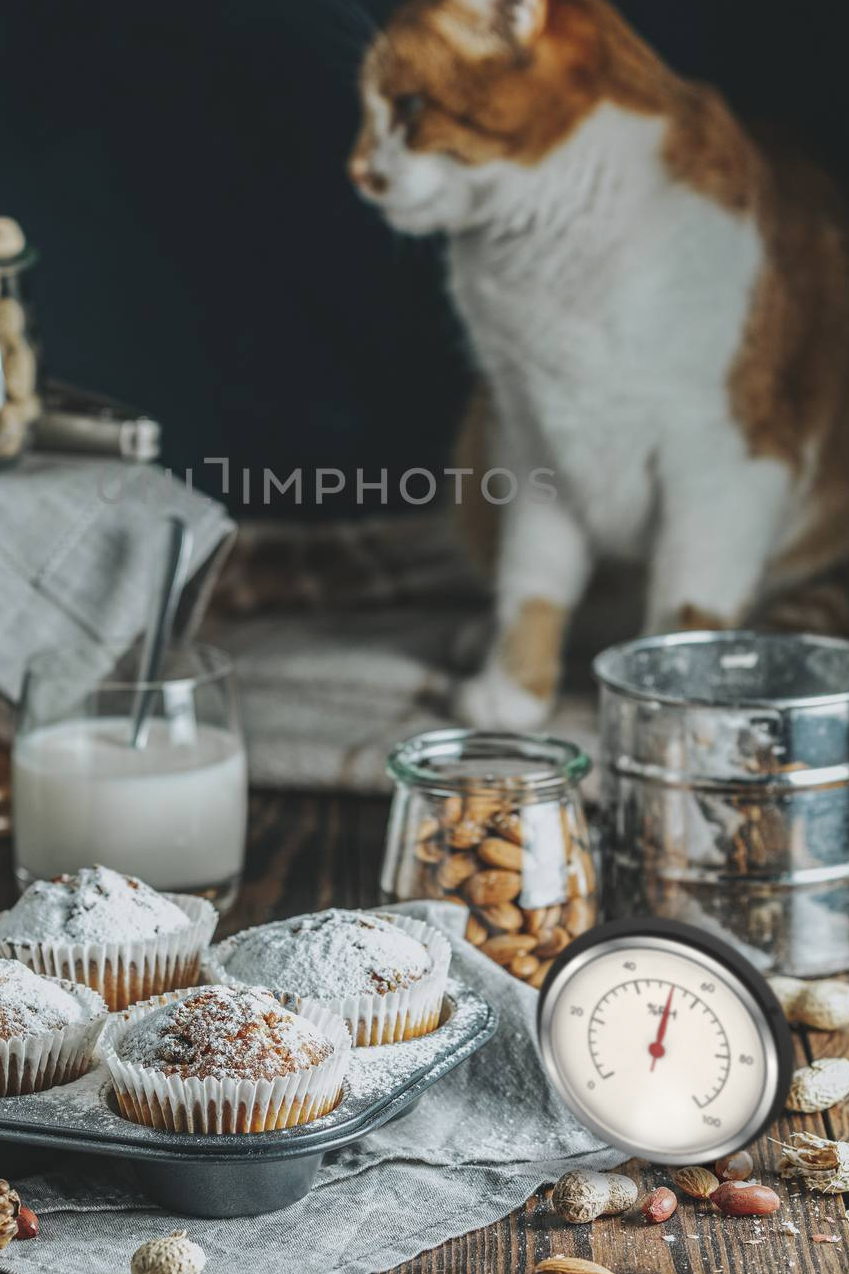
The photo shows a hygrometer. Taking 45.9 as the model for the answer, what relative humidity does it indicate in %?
52
